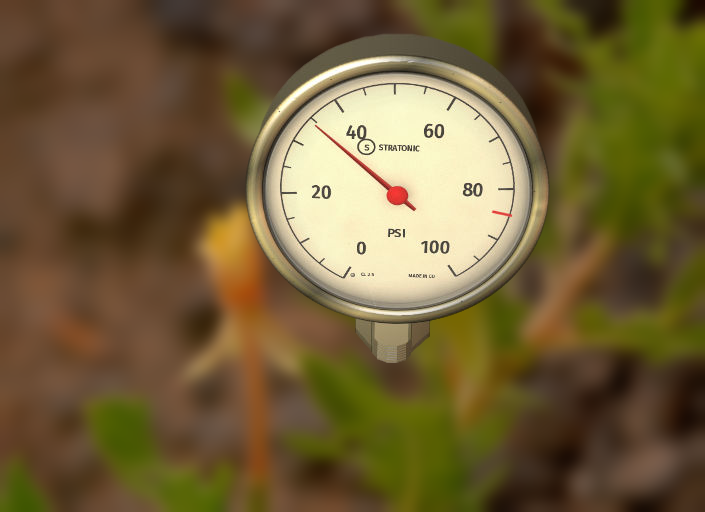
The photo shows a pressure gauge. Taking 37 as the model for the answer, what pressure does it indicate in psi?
35
